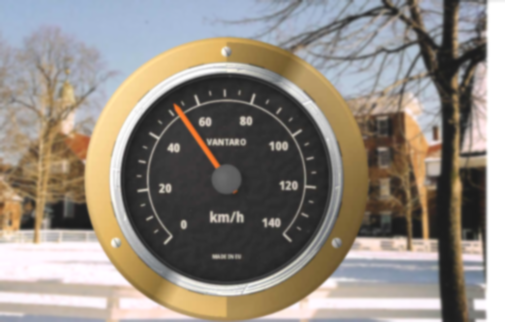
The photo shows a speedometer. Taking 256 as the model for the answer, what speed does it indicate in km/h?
52.5
